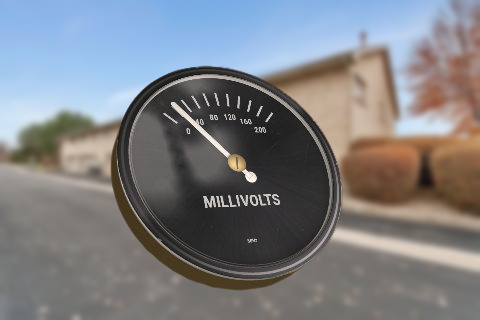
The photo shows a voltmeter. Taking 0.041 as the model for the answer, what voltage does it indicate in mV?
20
